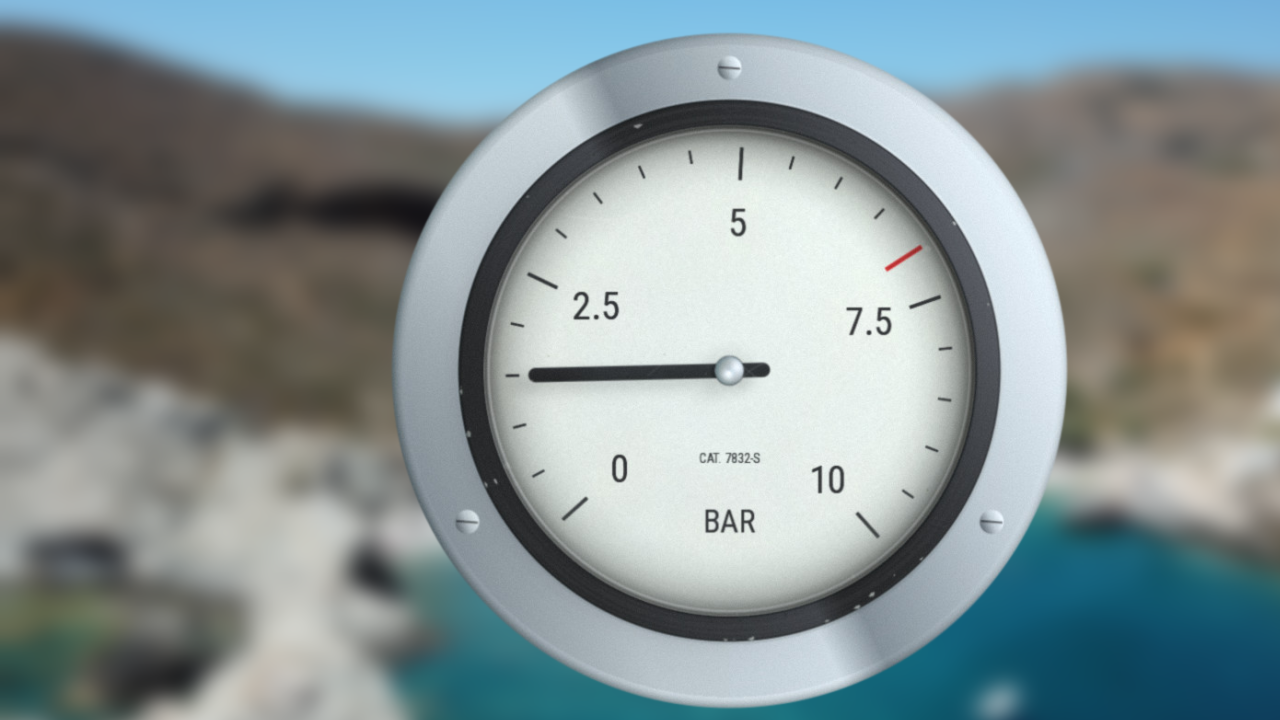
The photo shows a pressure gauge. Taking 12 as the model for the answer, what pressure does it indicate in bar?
1.5
